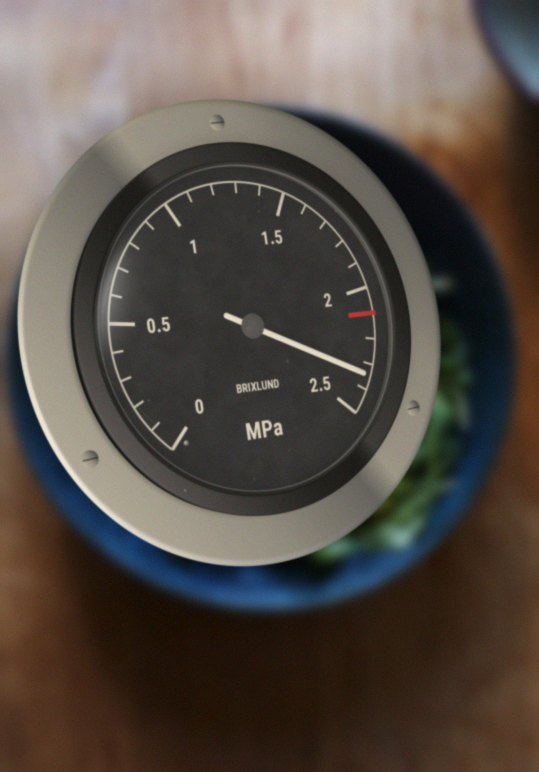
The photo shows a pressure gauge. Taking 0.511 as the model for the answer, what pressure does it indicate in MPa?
2.35
